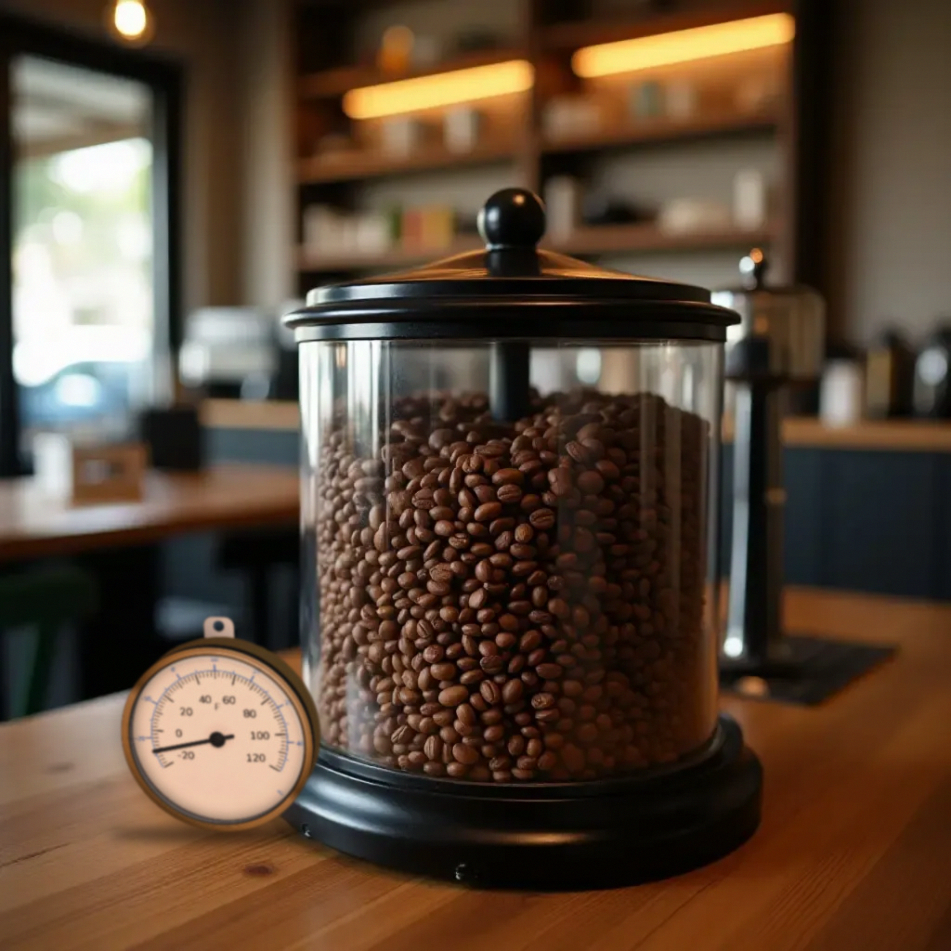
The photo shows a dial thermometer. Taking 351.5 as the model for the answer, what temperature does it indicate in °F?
-10
